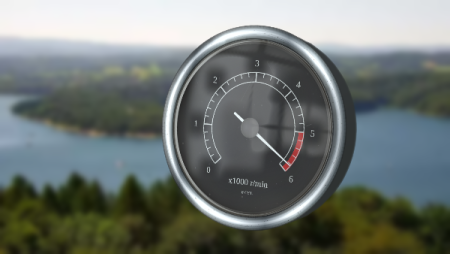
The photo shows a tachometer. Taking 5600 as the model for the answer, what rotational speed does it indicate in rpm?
5800
